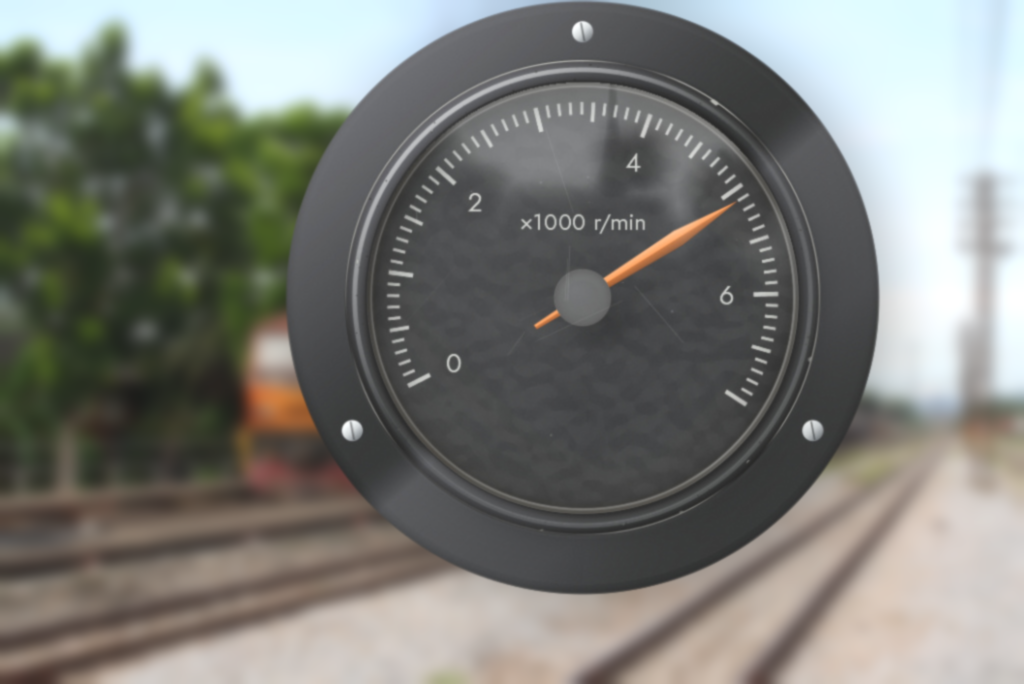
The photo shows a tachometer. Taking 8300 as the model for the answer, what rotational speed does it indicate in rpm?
5100
